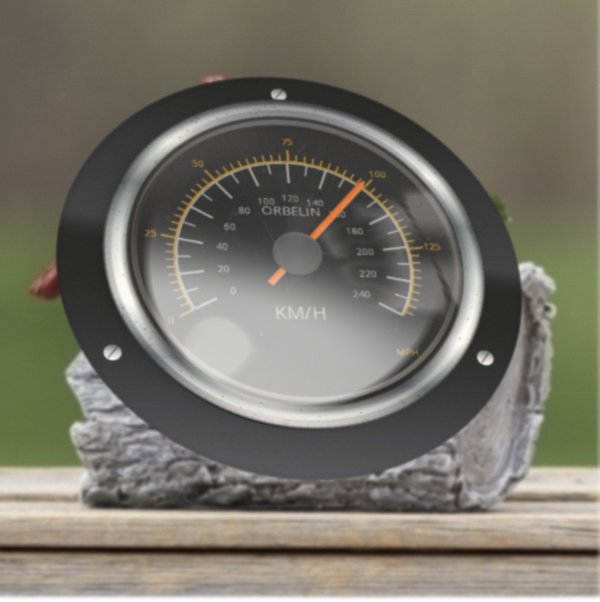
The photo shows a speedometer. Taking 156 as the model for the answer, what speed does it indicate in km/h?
160
